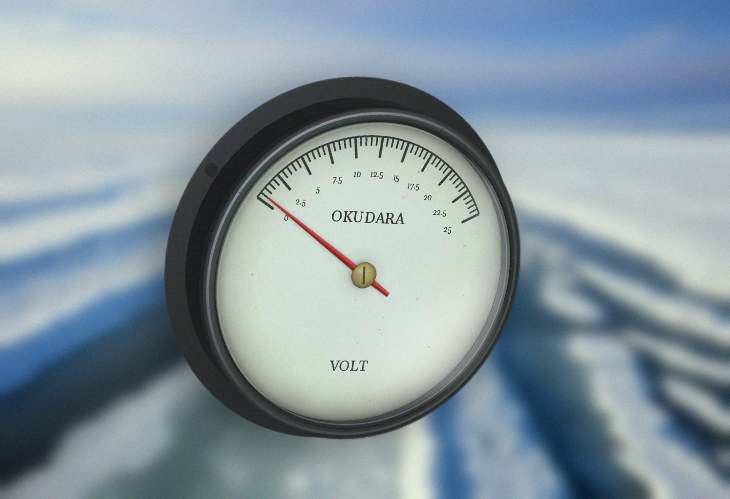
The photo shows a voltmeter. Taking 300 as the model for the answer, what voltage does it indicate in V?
0.5
